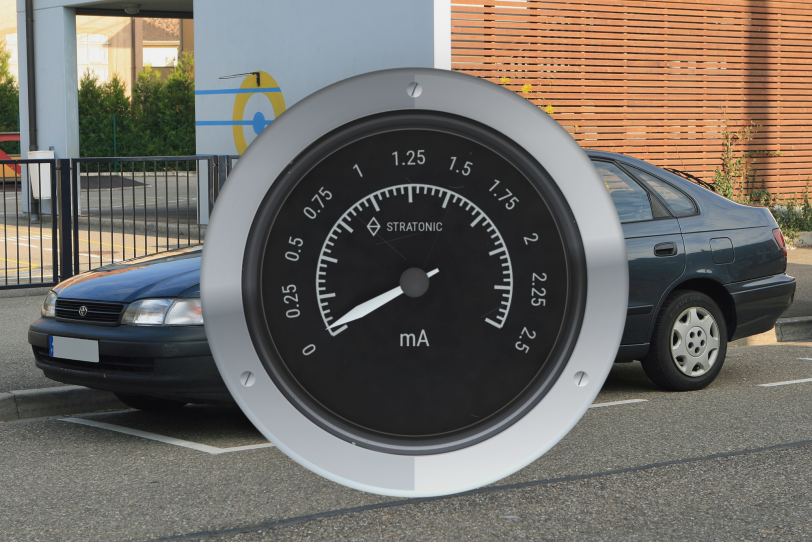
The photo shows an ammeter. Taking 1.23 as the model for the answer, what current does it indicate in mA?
0.05
